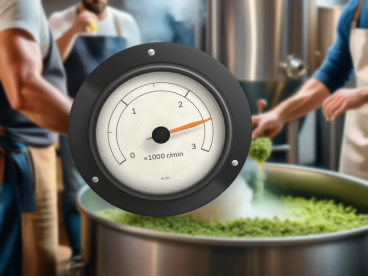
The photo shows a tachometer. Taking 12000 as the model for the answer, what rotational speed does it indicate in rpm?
2500
